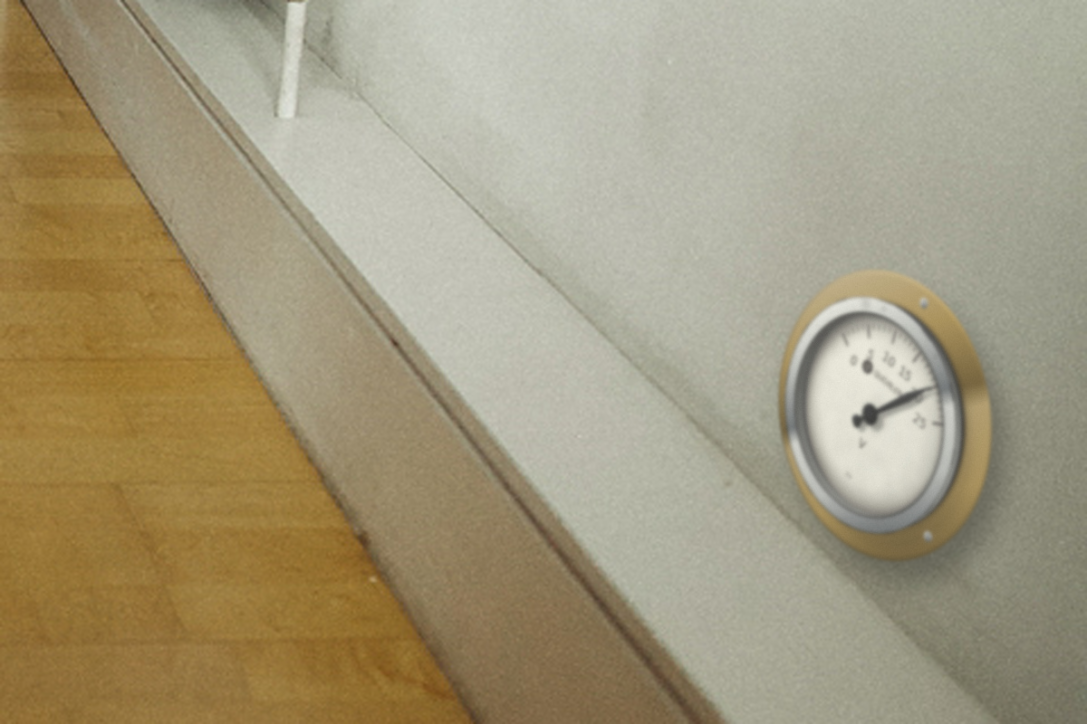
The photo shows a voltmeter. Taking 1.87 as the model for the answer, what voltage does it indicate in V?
20
